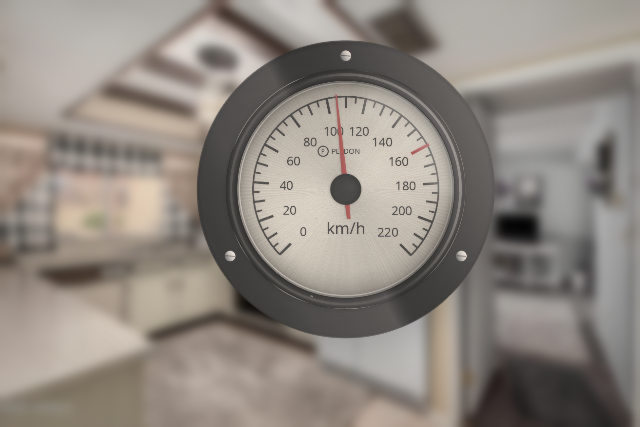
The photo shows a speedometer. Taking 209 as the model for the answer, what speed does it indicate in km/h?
105
